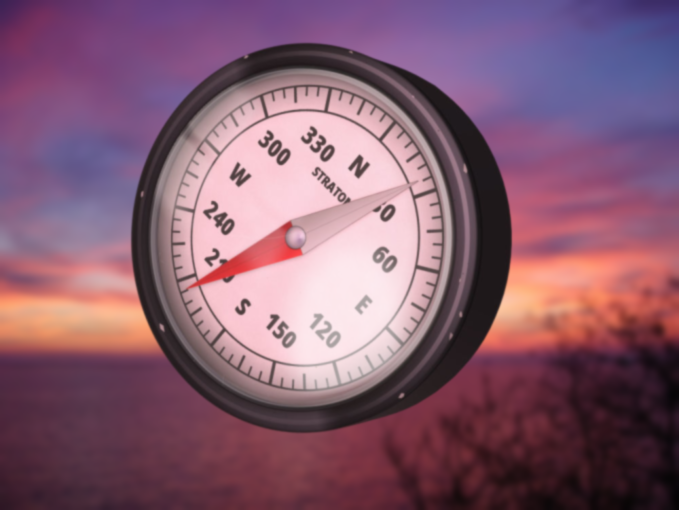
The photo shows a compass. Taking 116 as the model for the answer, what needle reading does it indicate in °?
205
